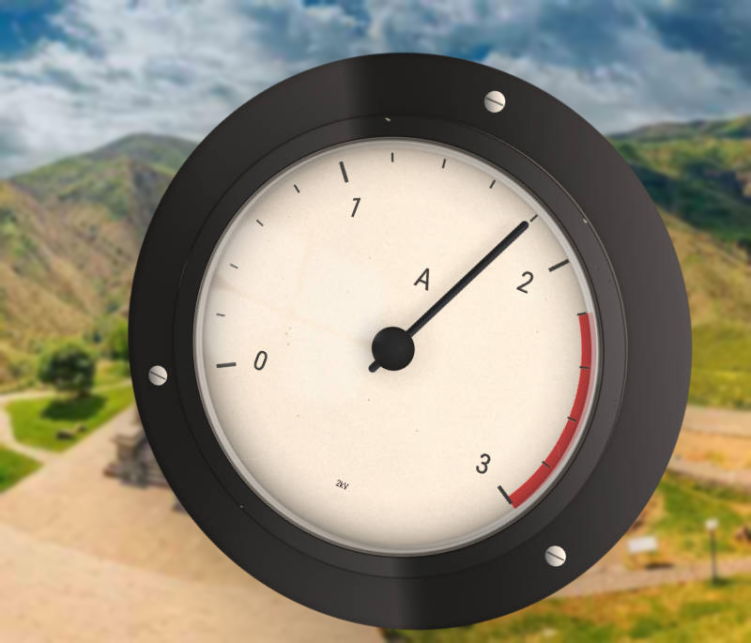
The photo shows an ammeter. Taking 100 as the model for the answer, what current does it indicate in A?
1.8
